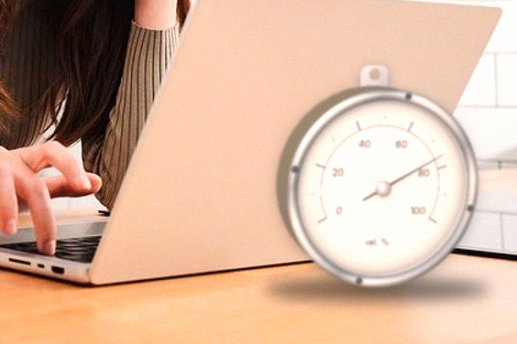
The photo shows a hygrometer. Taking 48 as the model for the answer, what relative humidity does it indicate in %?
75
